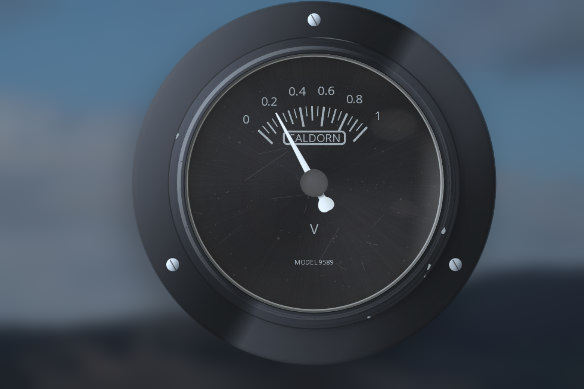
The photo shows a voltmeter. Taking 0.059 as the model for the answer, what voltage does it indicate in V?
0.2
